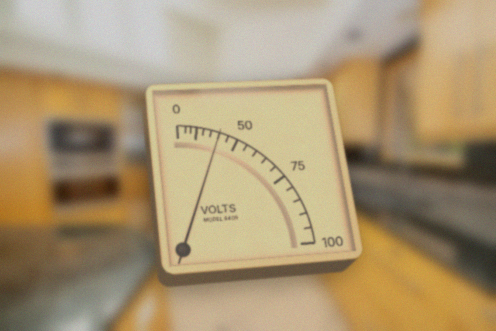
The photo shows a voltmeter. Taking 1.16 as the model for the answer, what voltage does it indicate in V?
40
